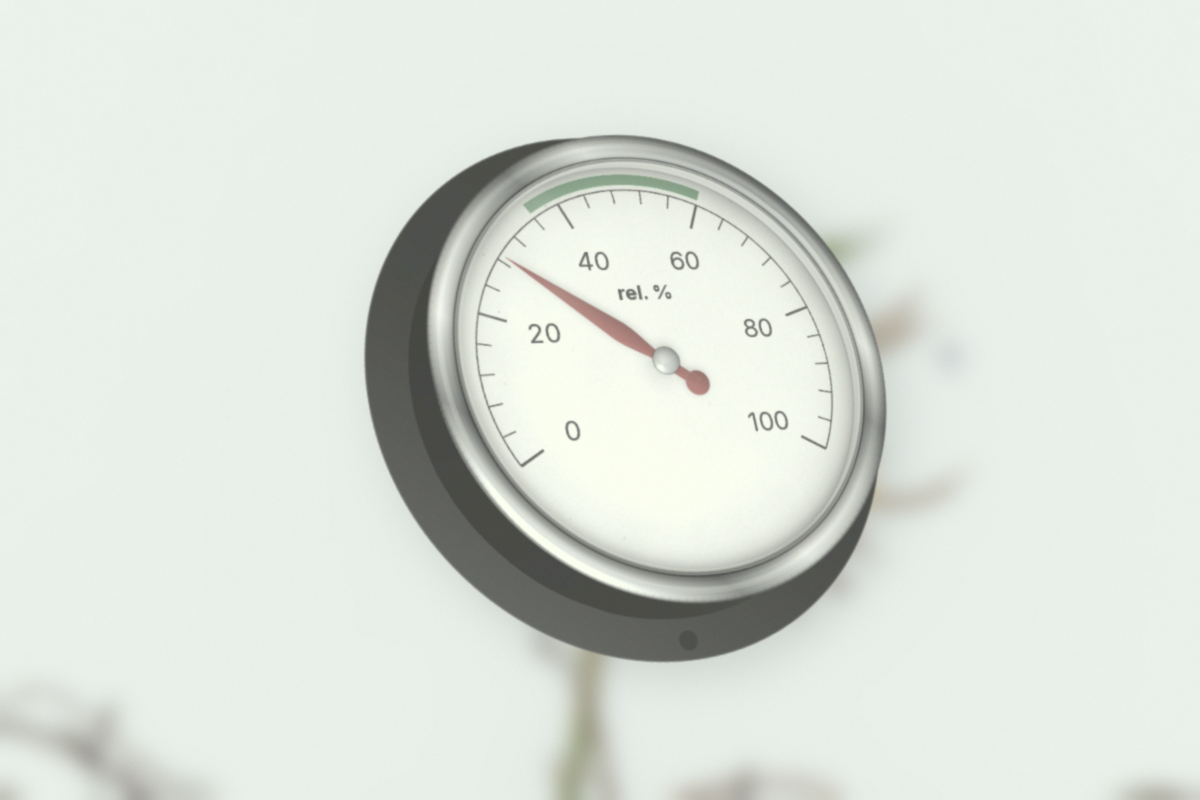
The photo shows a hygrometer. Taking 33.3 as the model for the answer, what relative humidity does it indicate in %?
28
